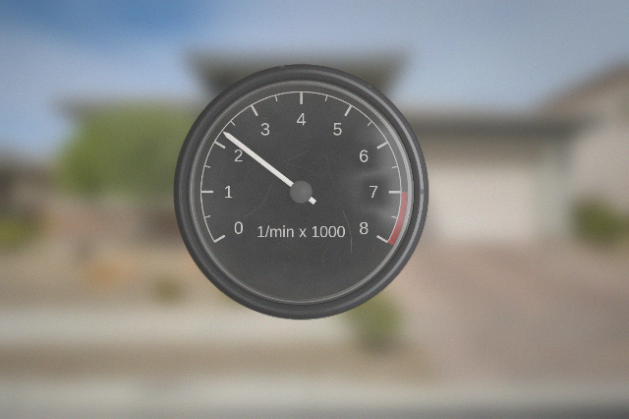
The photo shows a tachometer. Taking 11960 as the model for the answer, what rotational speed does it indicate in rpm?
2250
